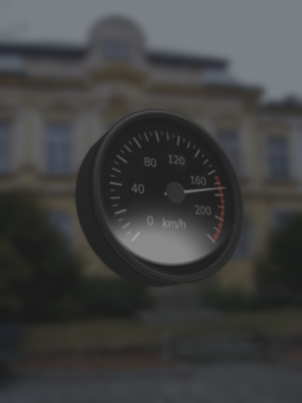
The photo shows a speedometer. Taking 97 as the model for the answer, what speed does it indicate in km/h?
175
